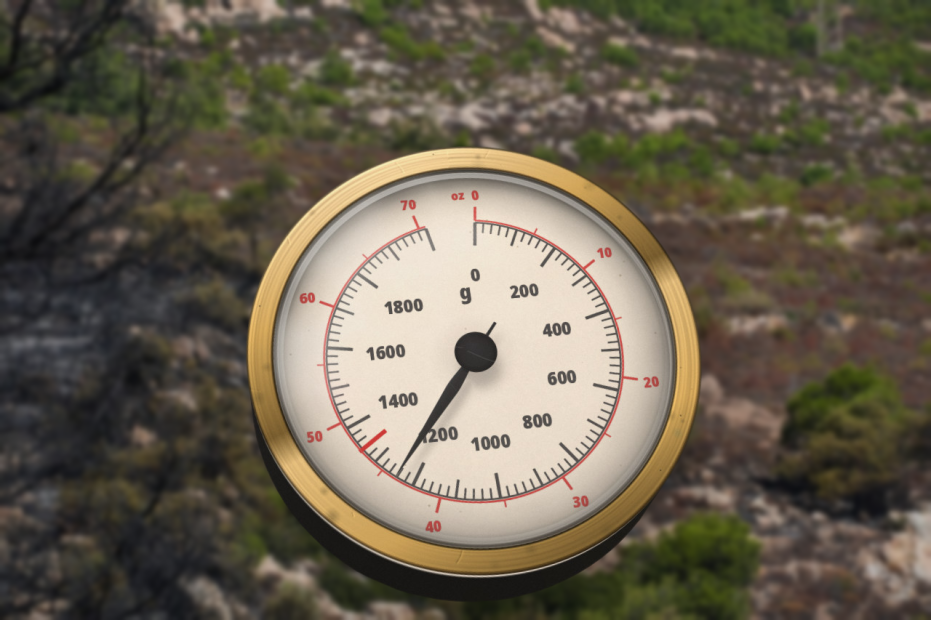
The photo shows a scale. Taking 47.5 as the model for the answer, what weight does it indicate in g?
1240
